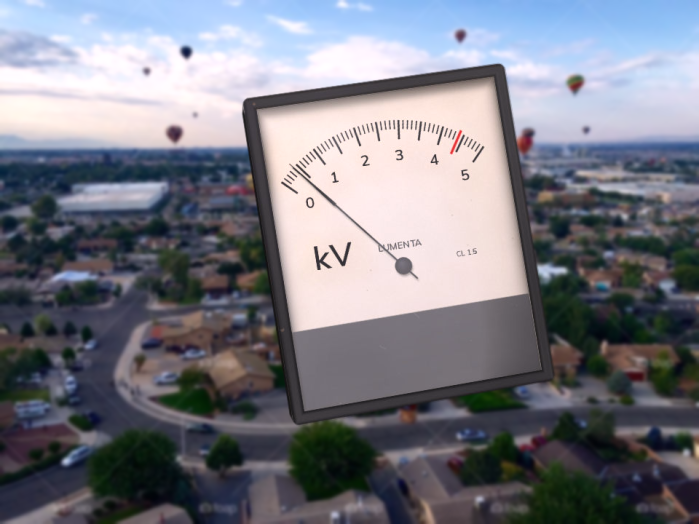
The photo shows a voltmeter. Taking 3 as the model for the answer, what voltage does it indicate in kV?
0.4
